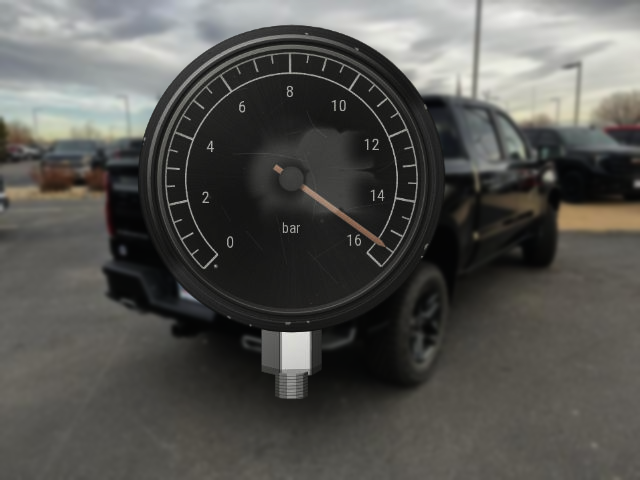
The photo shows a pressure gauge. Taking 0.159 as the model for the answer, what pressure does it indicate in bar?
15.5
